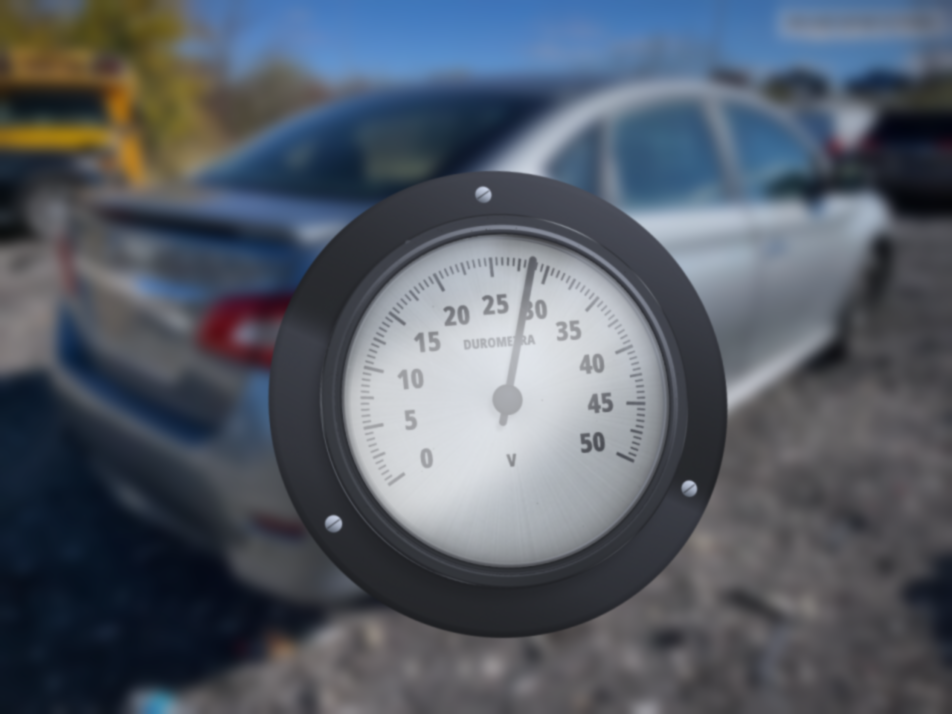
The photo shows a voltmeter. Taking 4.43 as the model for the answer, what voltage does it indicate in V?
28.5
